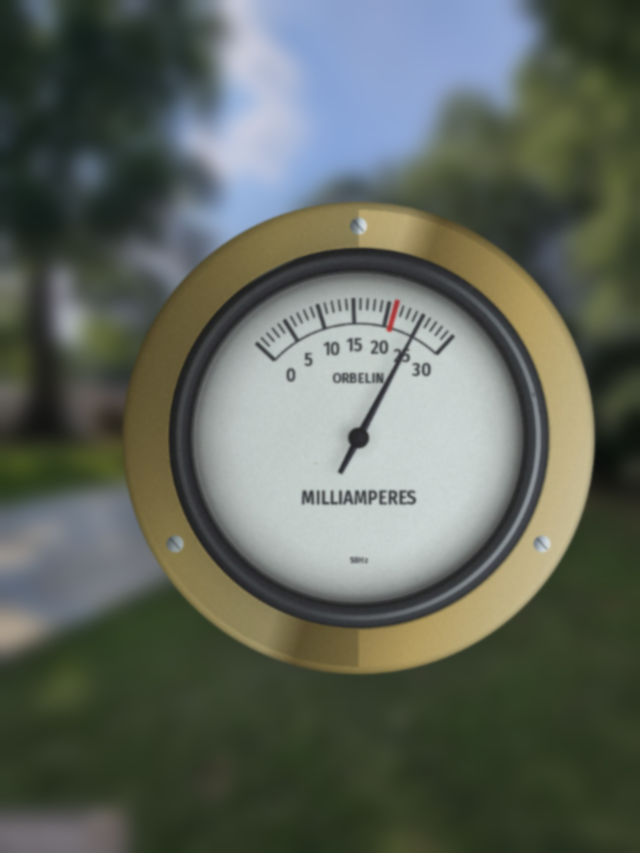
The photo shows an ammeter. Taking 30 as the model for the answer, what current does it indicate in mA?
25
